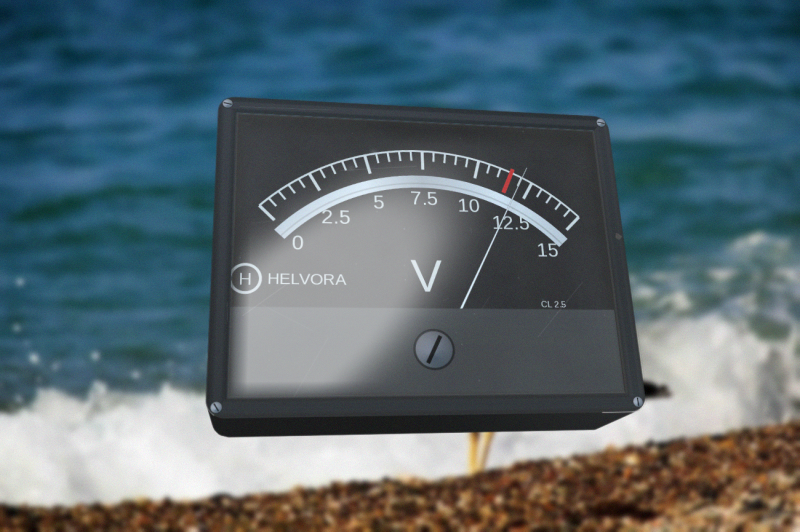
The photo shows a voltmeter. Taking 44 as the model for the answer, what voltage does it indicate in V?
12
